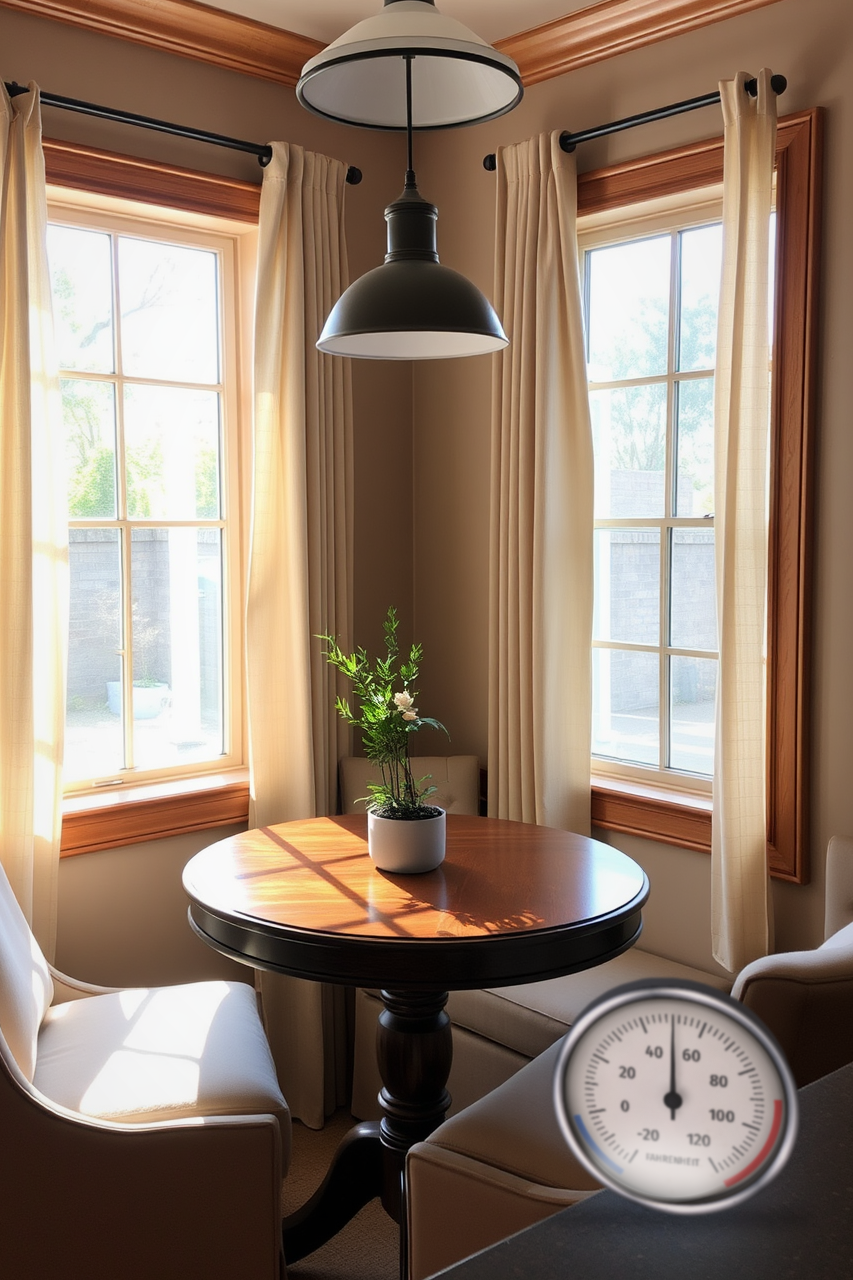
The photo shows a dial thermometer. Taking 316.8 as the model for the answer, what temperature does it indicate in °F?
50
